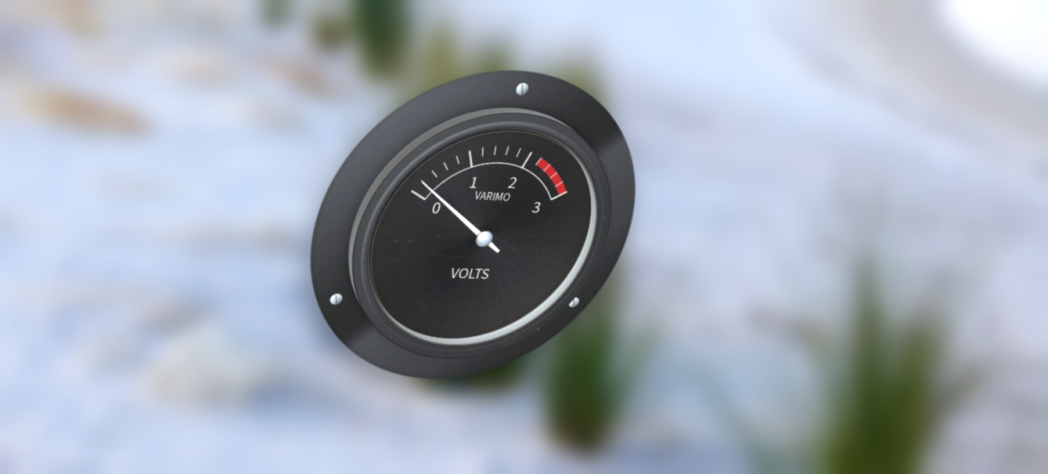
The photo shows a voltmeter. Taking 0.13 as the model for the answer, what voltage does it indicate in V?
0.2
